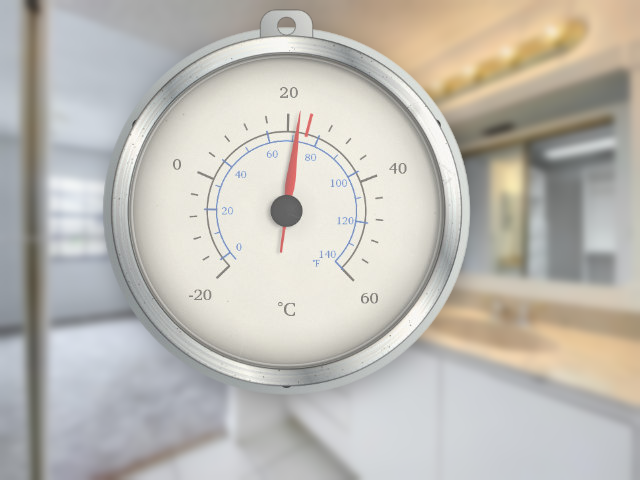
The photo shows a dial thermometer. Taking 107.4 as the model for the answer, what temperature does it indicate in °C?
22
